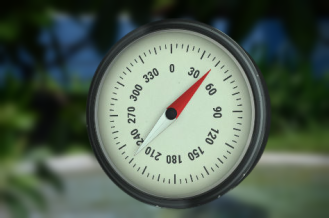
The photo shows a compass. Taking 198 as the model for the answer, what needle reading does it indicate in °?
45
